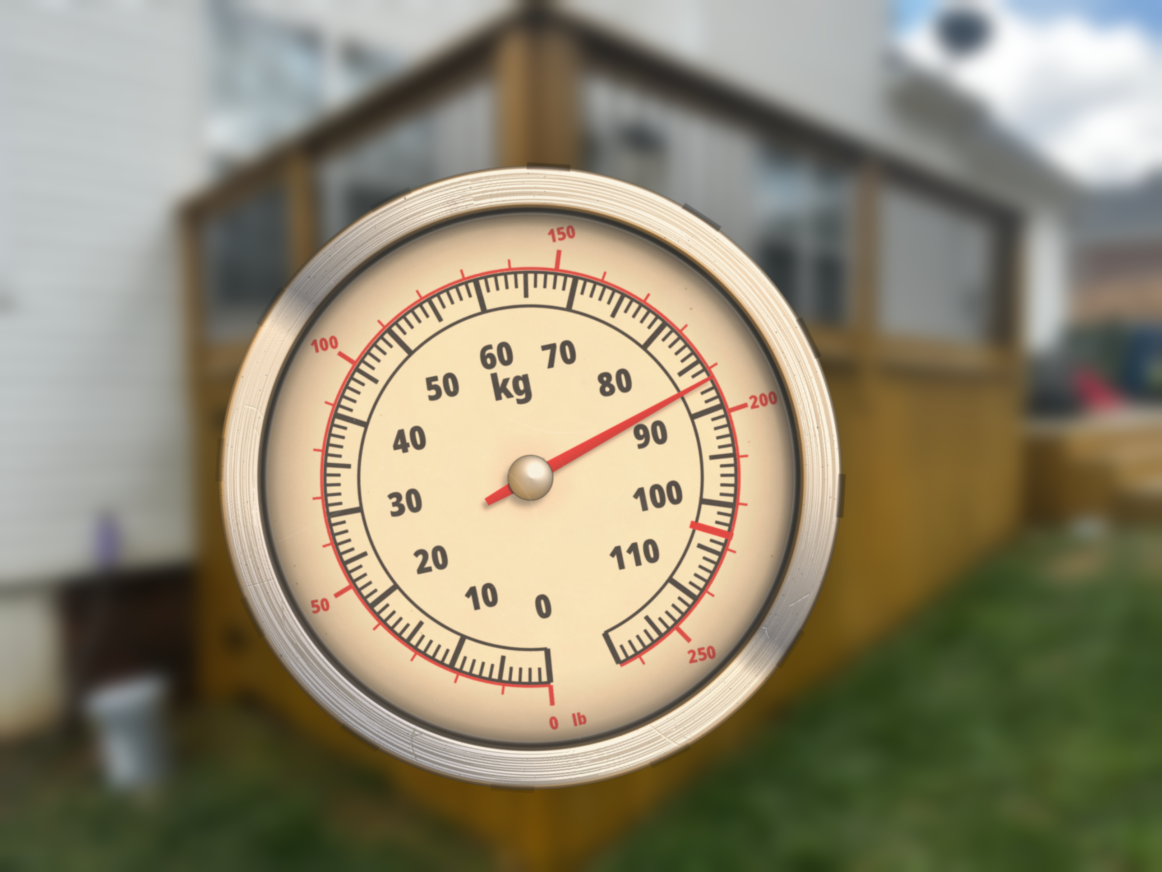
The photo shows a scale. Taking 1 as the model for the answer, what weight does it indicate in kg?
87
